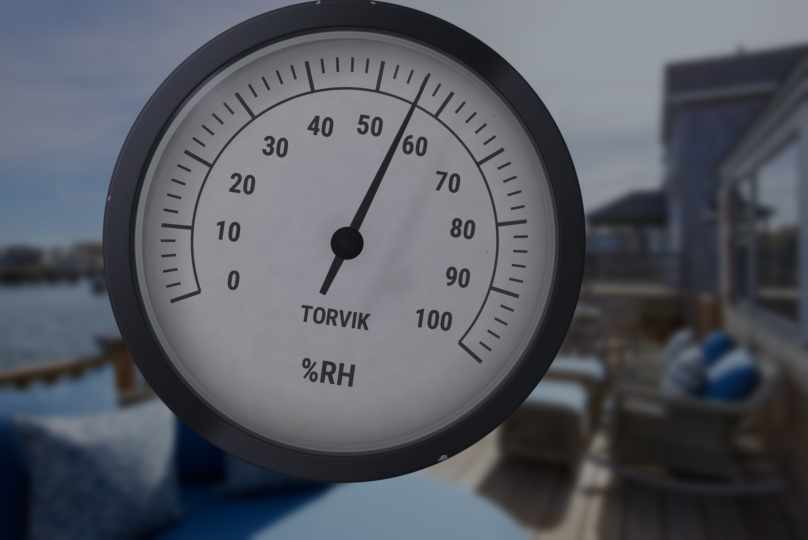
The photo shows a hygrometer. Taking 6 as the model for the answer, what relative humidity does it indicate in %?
56
